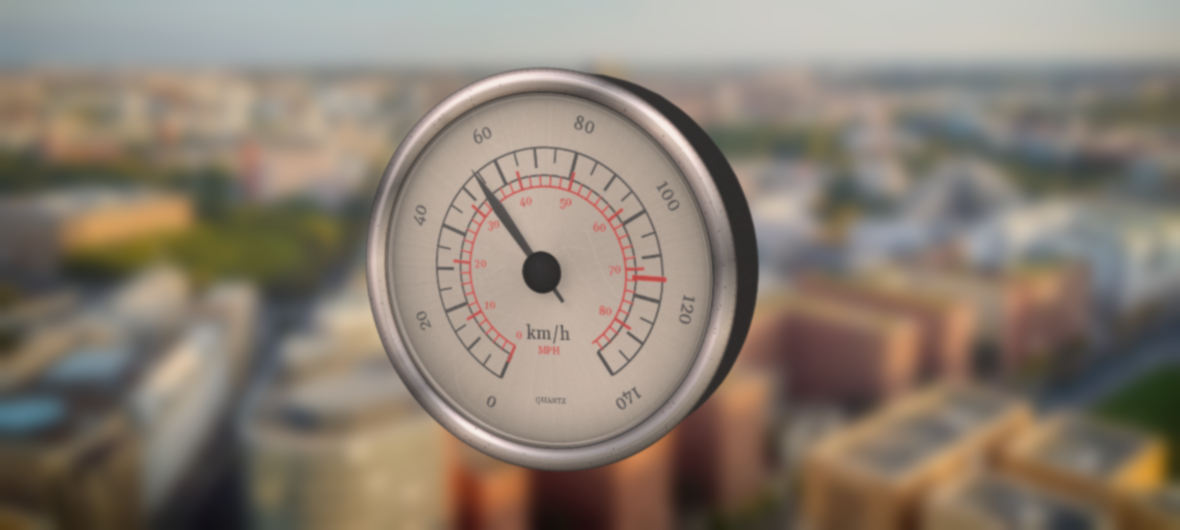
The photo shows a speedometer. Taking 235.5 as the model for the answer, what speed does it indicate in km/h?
55
